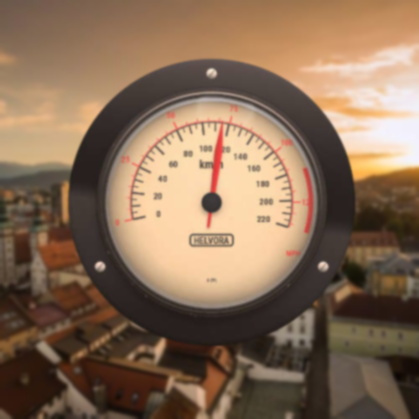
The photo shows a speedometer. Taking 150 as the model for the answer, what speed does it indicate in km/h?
115
